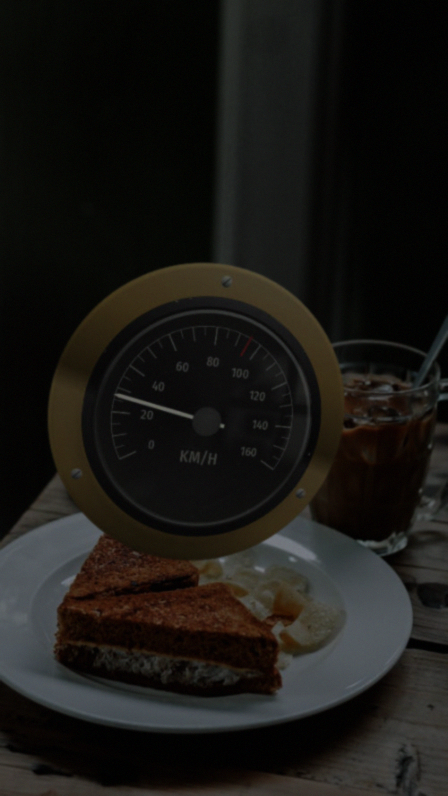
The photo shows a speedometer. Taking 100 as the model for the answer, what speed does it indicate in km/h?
27.5
